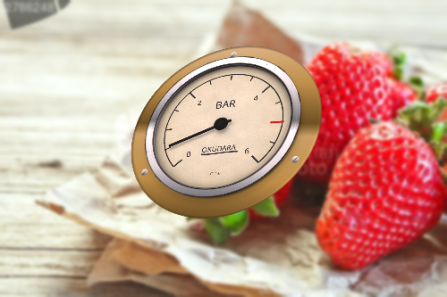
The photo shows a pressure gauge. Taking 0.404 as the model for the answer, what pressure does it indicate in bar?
0.5
